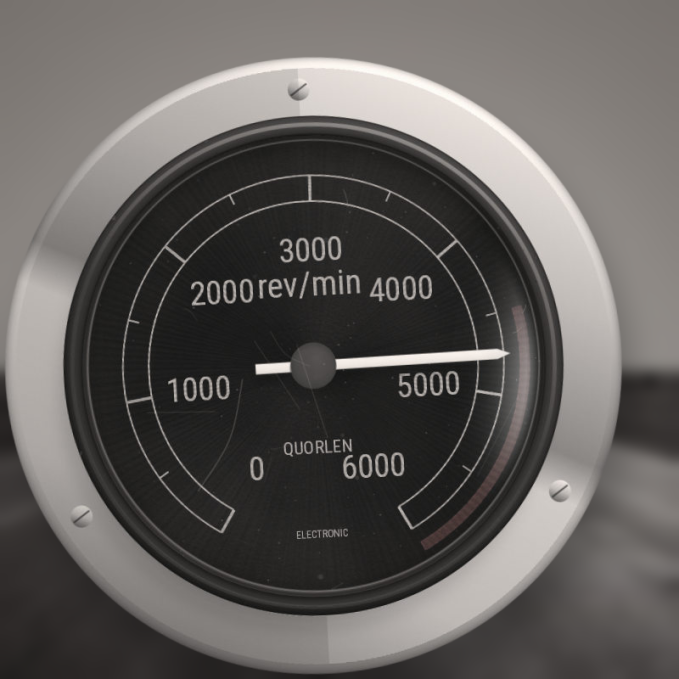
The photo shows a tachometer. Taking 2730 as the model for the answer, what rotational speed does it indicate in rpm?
4750
